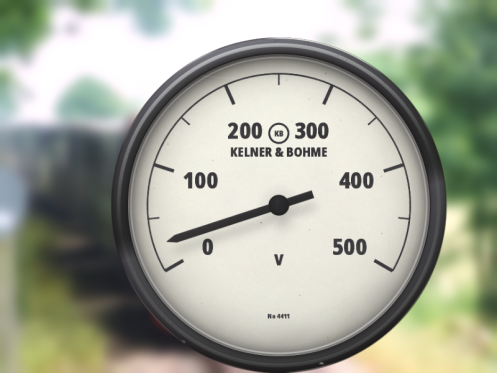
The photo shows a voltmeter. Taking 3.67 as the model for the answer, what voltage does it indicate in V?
25
